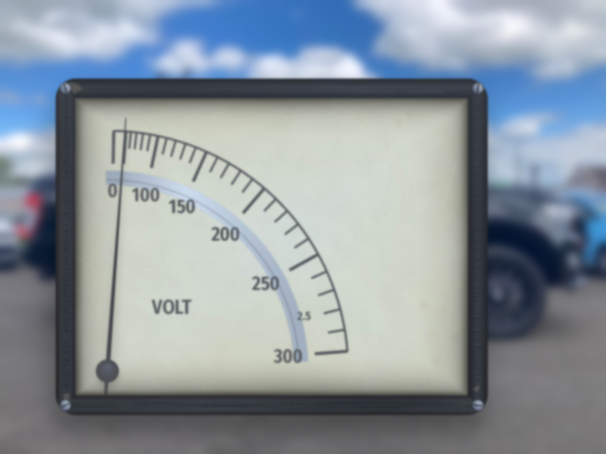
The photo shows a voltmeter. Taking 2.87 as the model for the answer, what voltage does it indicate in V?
50
